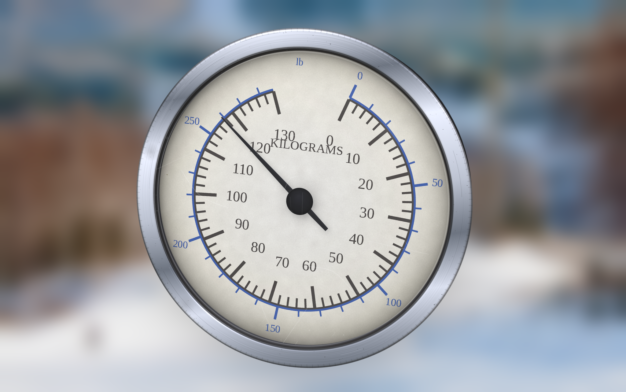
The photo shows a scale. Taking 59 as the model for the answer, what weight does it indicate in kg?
118
